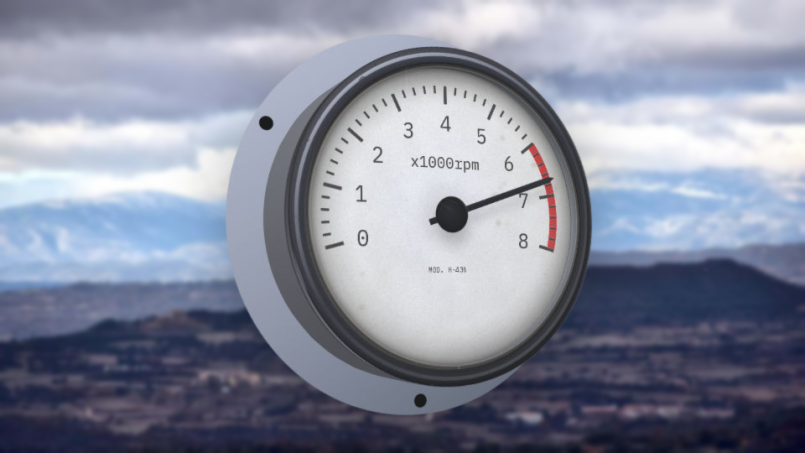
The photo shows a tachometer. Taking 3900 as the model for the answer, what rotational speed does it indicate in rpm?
6700
